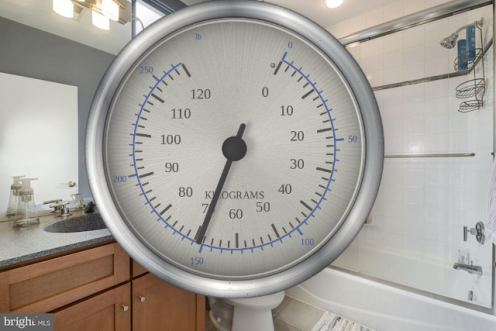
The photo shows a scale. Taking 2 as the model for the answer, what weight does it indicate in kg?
69
